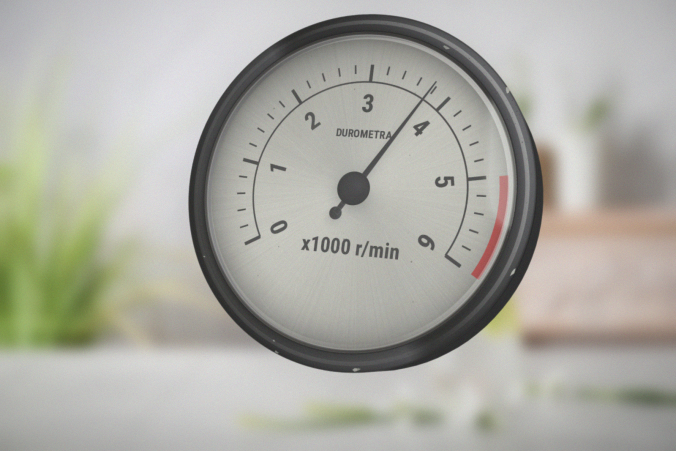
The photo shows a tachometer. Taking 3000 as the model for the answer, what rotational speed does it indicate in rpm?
3800
